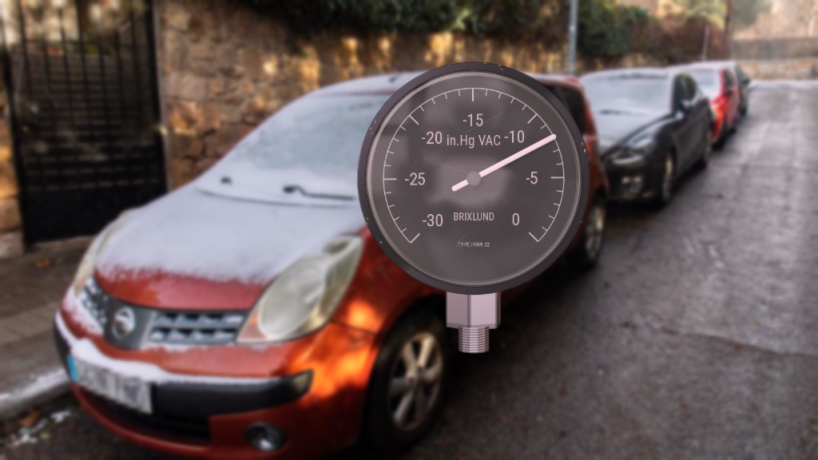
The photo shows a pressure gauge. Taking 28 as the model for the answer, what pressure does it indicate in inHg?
-8
